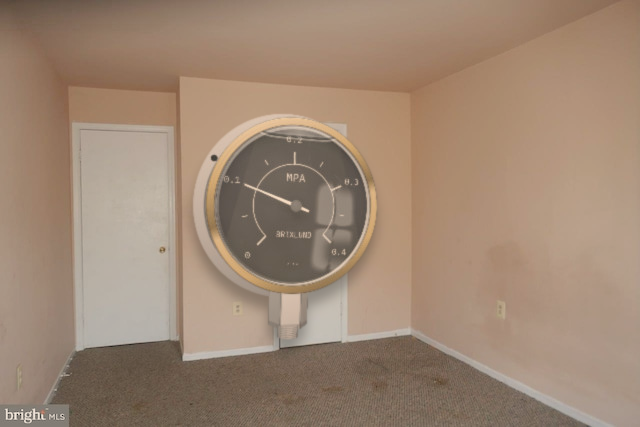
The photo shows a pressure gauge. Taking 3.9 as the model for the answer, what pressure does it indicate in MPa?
0.1
